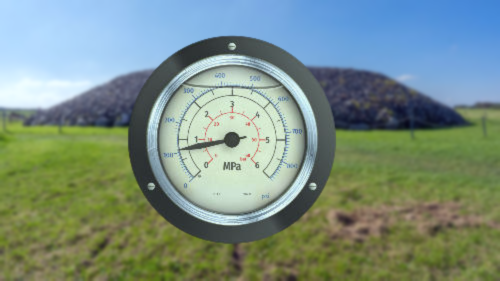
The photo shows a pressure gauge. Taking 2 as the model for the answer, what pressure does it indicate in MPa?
0.75
